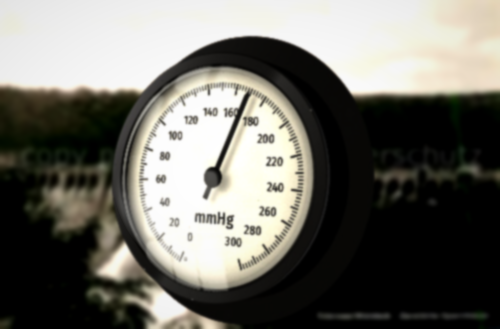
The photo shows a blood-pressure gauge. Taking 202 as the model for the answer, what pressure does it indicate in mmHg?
170
